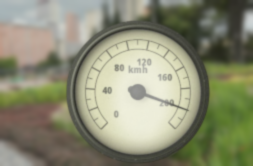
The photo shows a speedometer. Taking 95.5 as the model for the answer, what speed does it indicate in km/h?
200
